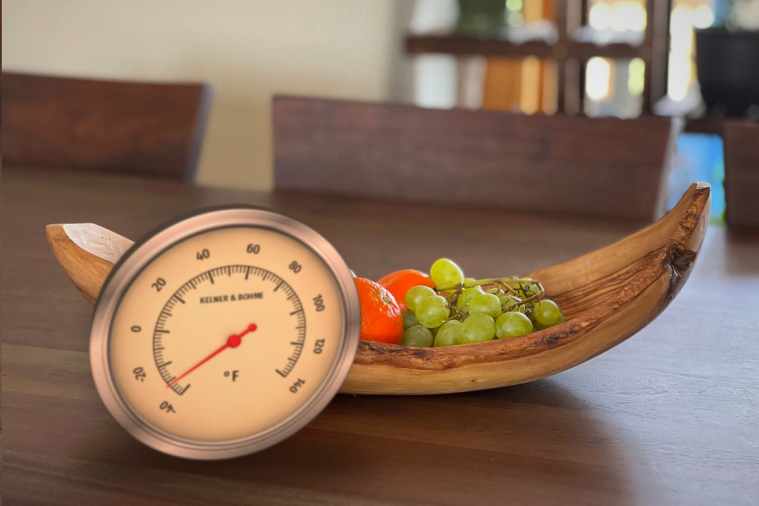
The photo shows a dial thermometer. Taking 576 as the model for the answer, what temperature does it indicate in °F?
-30
